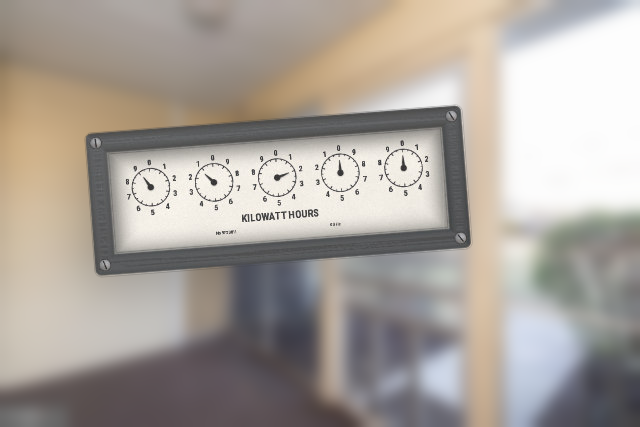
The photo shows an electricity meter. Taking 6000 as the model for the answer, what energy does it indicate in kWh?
91200
